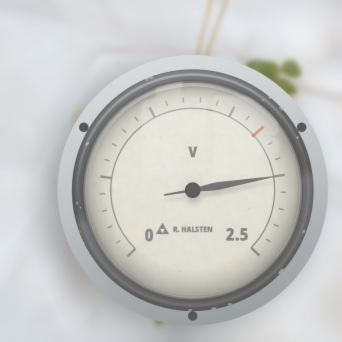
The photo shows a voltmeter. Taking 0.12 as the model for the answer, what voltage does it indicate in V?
2
